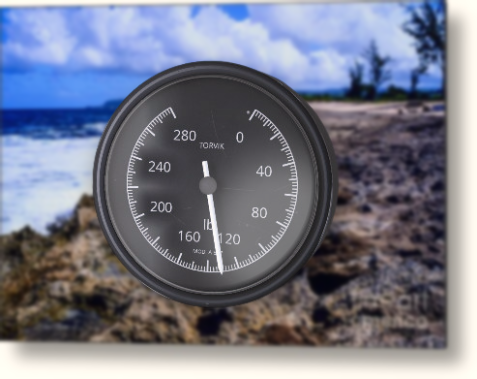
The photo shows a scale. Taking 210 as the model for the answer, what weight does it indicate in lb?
130
